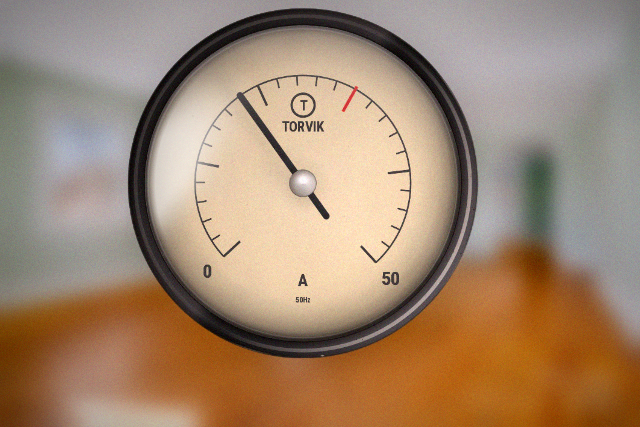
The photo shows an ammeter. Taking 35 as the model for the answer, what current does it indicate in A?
18
